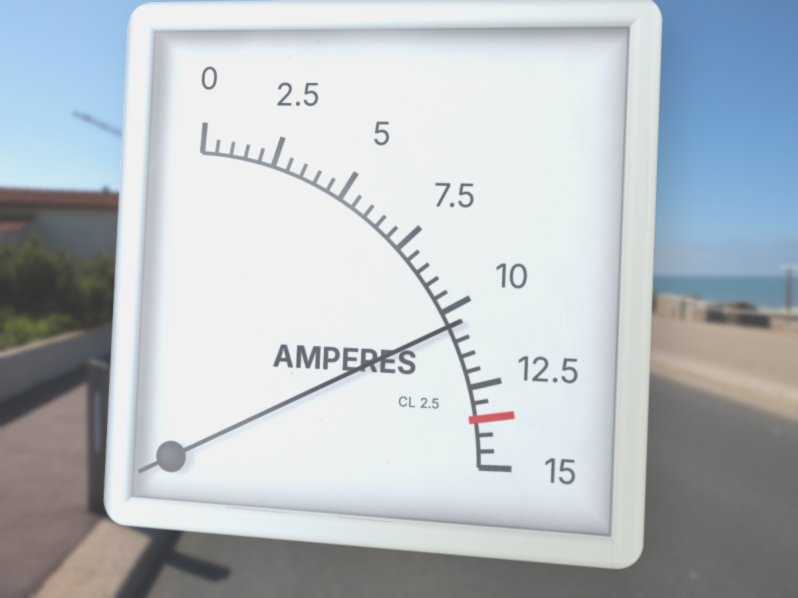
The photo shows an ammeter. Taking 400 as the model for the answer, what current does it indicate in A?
10.5
